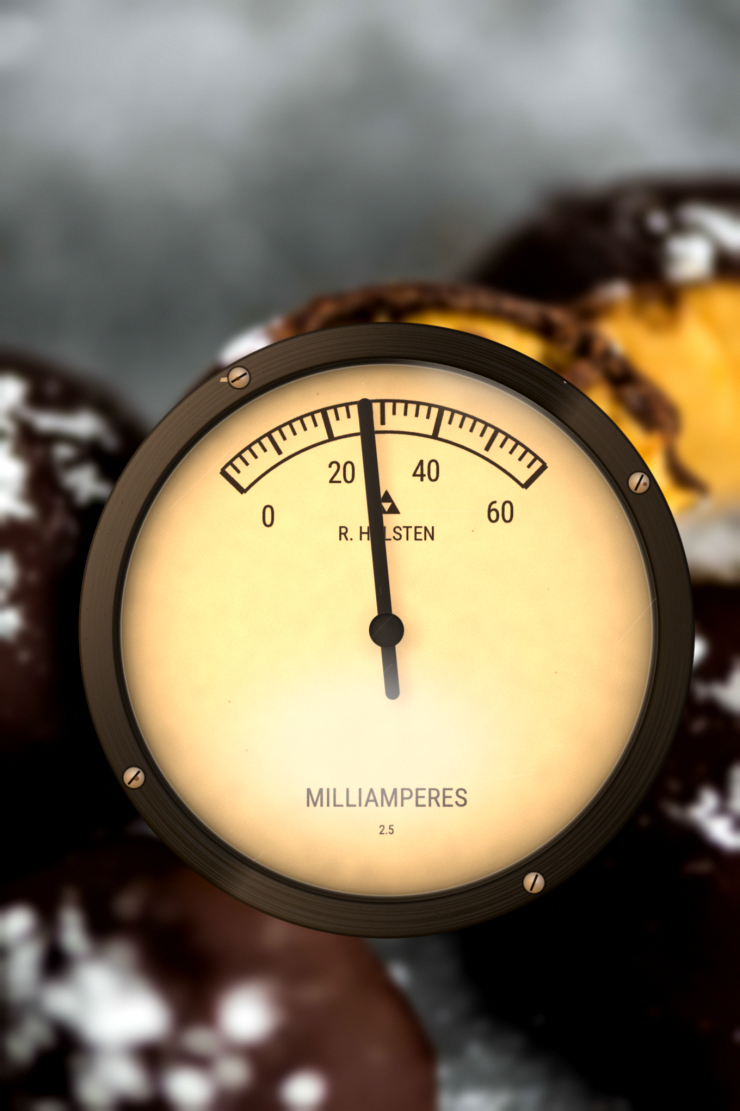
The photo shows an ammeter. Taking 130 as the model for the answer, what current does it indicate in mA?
27
